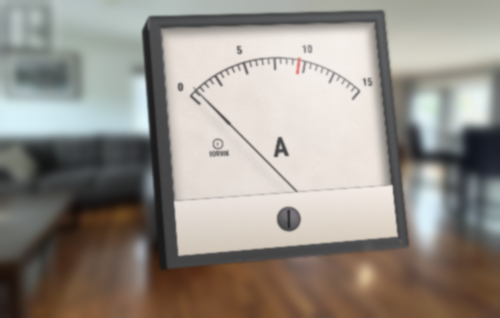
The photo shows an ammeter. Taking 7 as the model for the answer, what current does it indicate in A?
0.5
